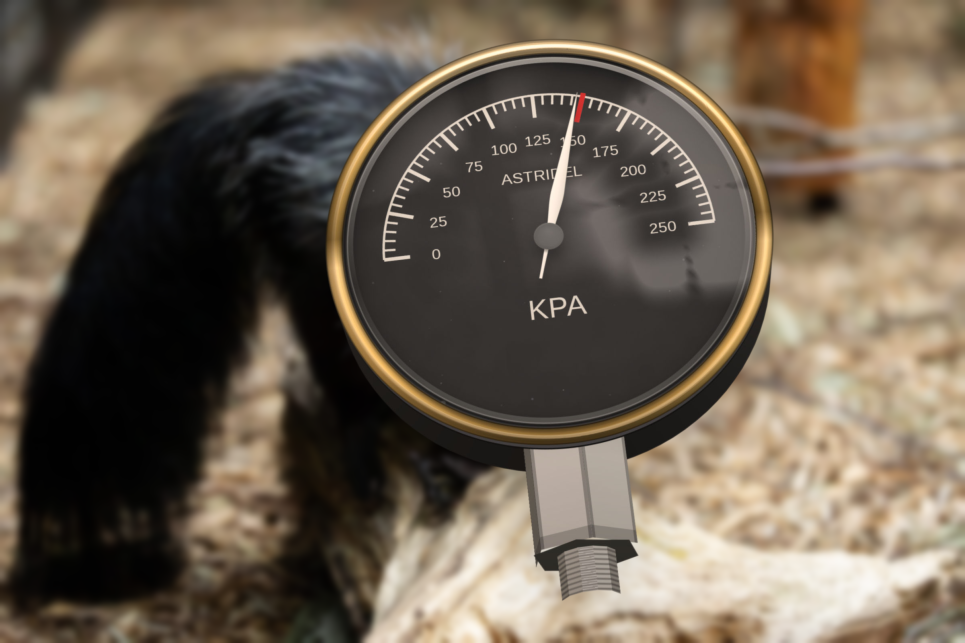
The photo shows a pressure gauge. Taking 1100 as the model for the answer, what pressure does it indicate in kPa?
147.5
